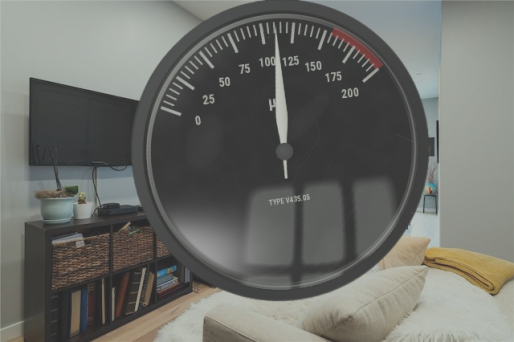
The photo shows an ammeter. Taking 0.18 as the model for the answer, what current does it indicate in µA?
110
